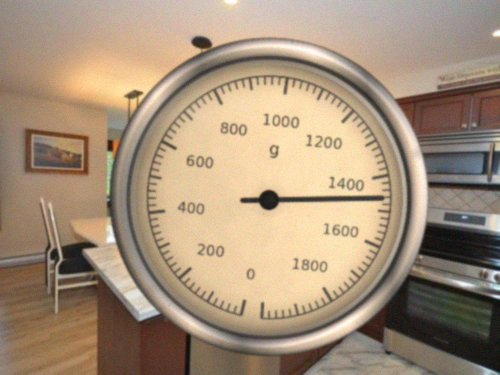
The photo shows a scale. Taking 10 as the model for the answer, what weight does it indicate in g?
1460
